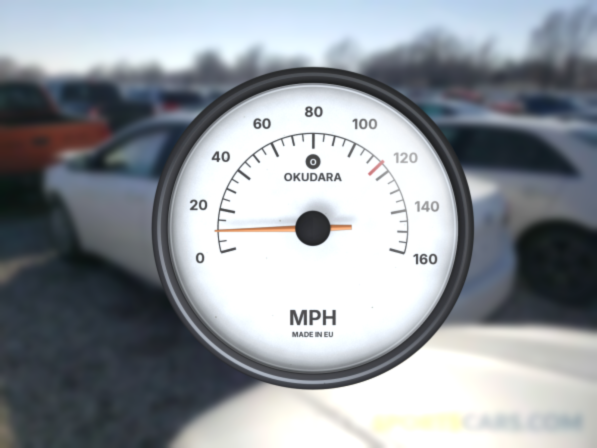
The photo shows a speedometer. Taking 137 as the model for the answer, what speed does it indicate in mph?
10
